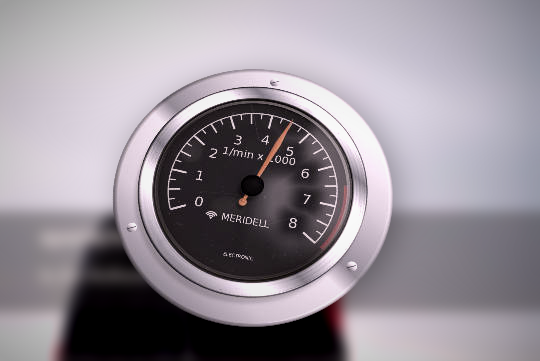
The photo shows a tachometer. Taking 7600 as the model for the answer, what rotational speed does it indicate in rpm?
4500
